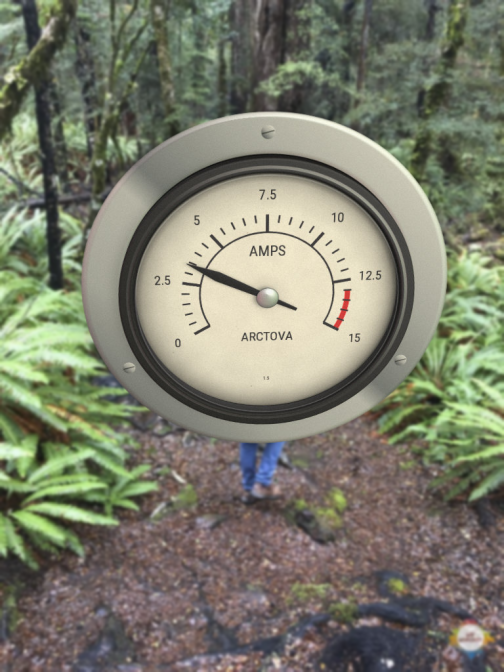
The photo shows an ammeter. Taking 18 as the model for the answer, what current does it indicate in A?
3.5
